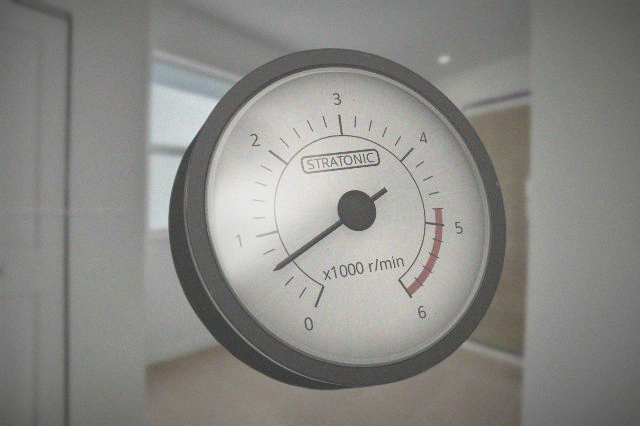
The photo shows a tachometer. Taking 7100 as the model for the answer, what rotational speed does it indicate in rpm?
600
